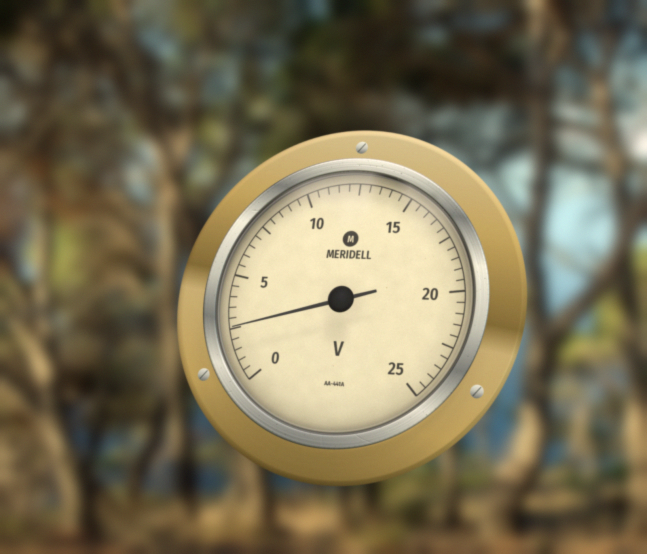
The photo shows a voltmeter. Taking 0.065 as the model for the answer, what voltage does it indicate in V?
2.5
